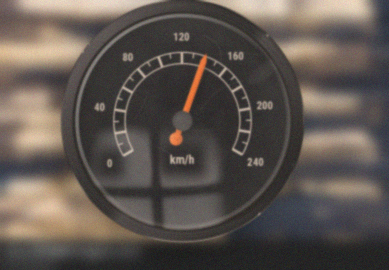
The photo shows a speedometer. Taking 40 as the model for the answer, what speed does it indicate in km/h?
140
